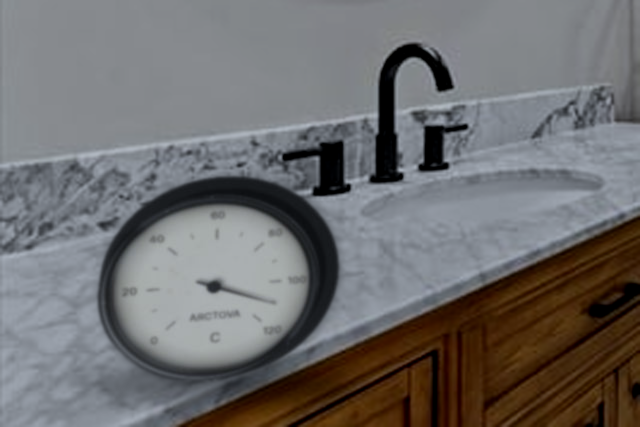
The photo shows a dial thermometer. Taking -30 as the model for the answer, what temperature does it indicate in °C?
110
